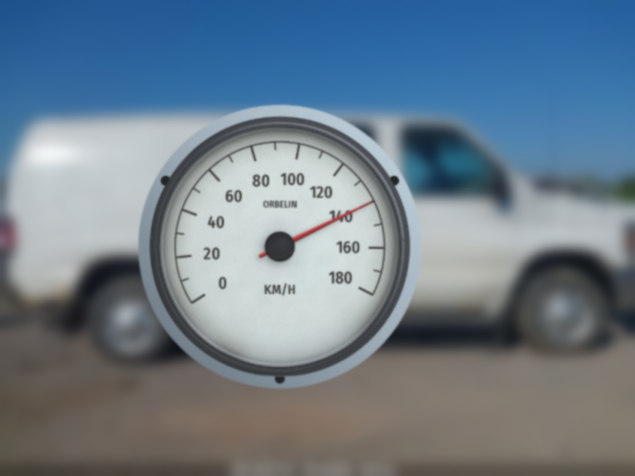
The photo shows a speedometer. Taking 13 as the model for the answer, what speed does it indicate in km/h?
140
